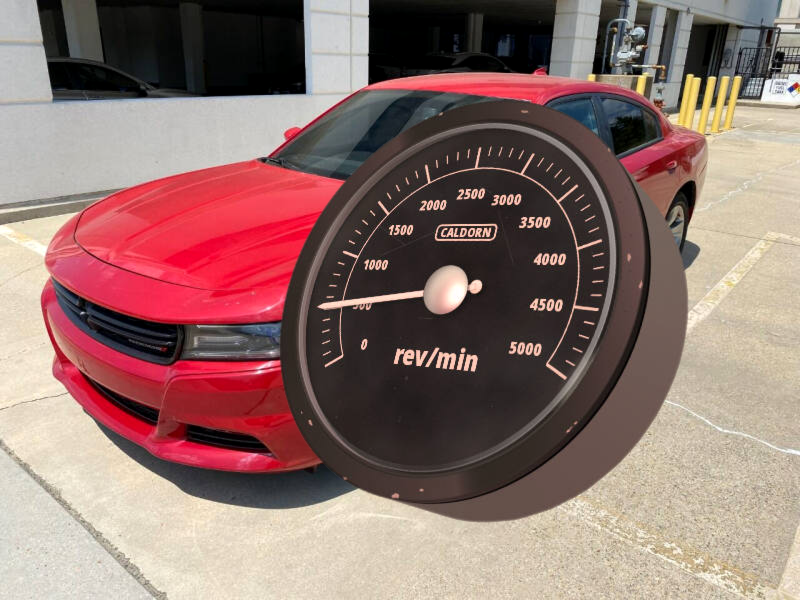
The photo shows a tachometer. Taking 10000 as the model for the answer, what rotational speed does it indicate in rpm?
500
